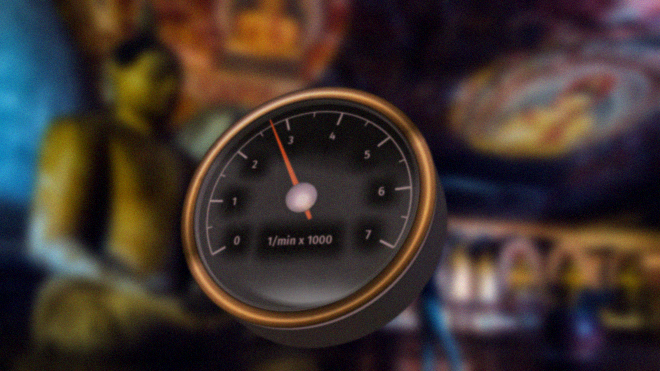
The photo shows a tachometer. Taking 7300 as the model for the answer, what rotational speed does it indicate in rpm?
2750
